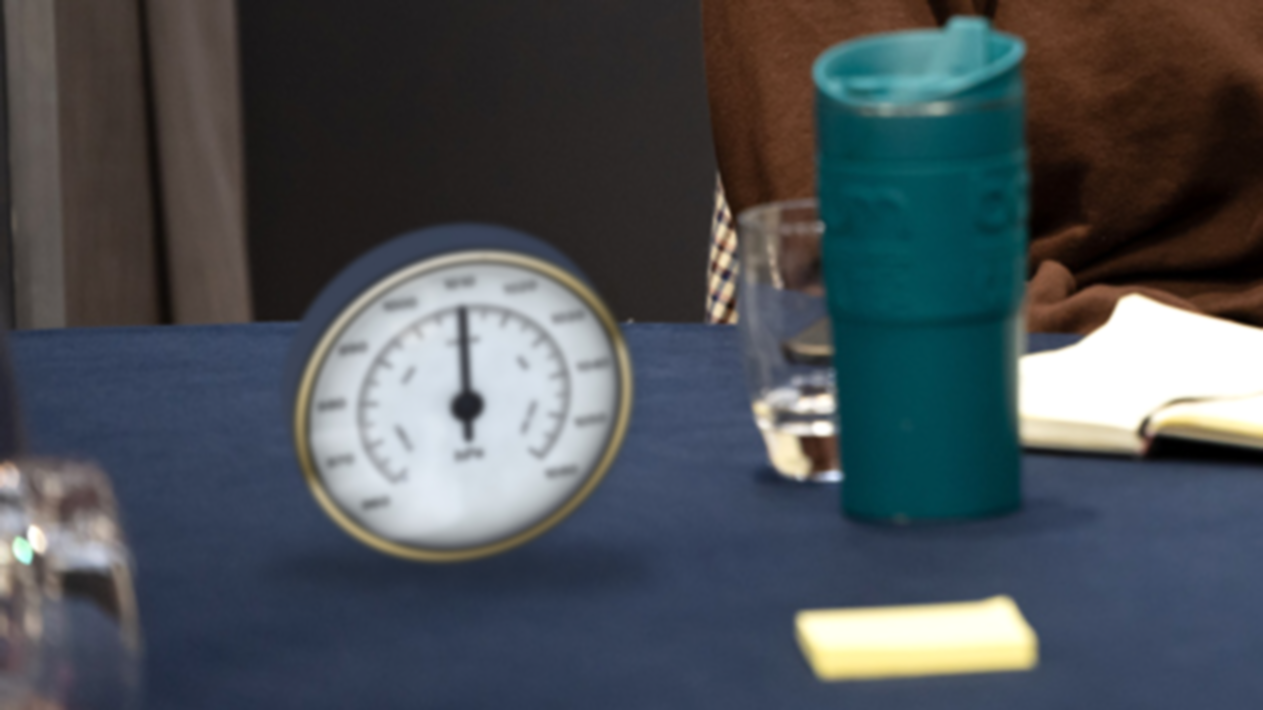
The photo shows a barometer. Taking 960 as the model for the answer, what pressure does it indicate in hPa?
1010
